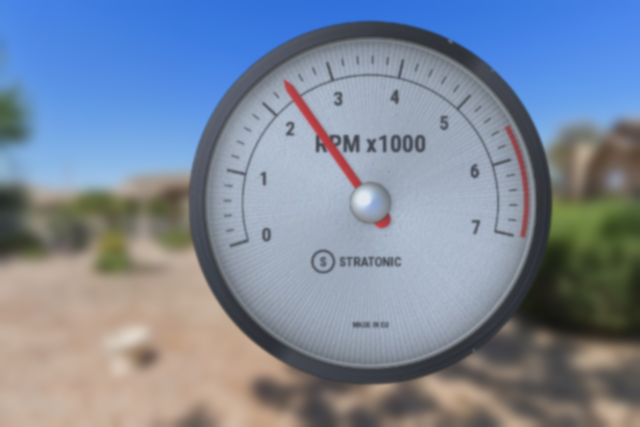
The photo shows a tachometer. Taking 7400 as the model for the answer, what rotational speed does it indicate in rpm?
2400
